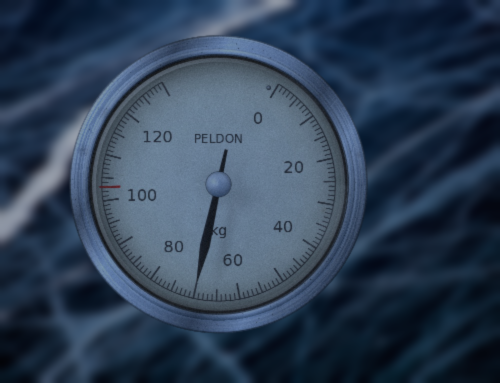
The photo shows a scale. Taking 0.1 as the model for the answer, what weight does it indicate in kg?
70
